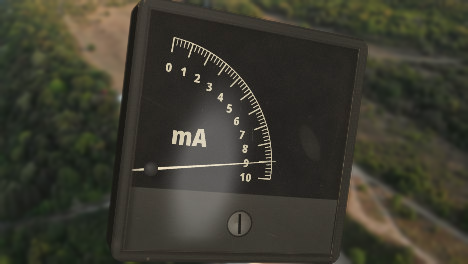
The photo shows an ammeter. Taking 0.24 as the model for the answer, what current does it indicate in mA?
9
